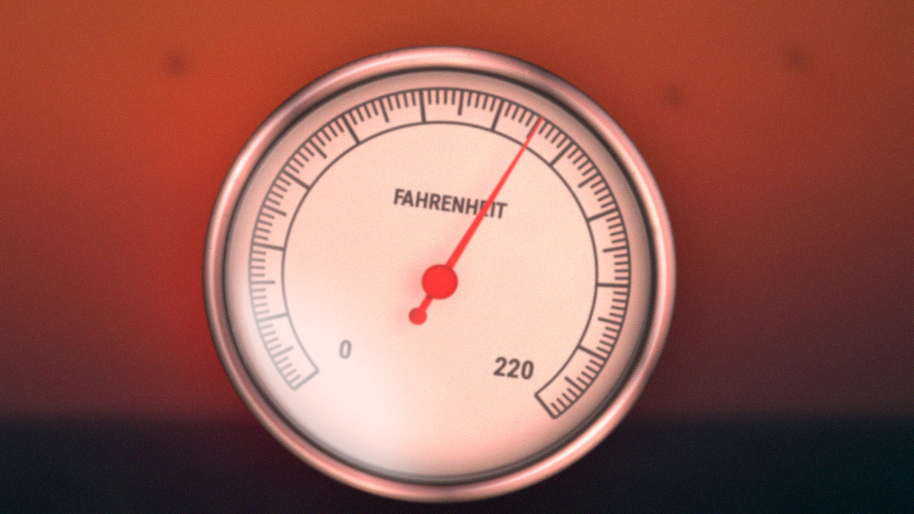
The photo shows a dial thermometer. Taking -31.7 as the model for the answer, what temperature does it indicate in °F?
130
